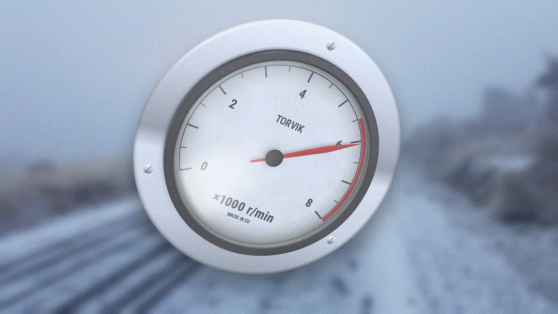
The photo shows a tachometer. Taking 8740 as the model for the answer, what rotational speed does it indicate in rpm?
6000
